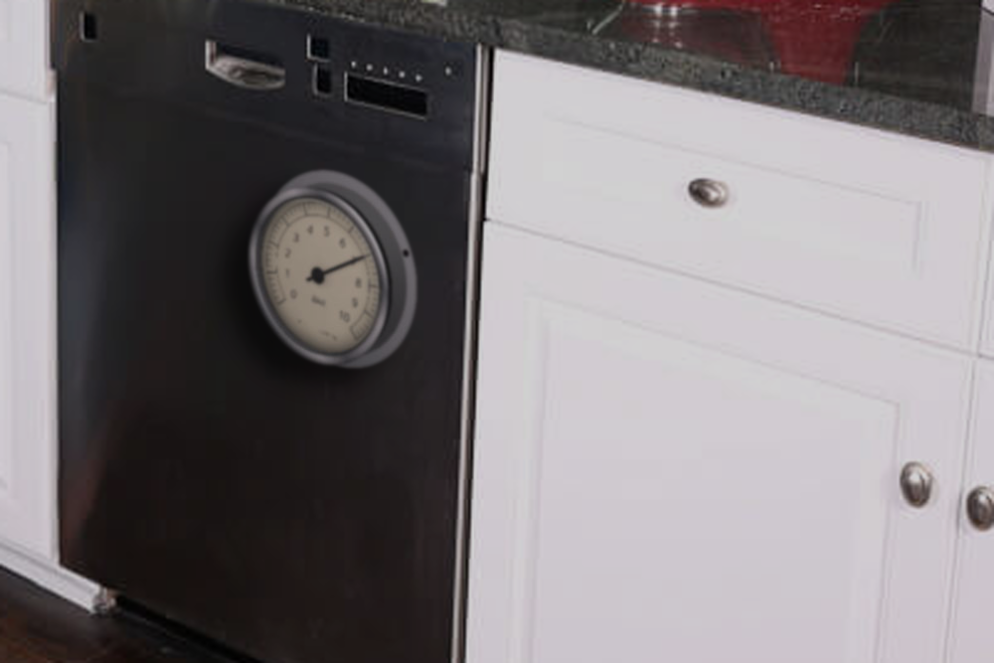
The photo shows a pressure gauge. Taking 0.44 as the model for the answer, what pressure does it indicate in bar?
7
